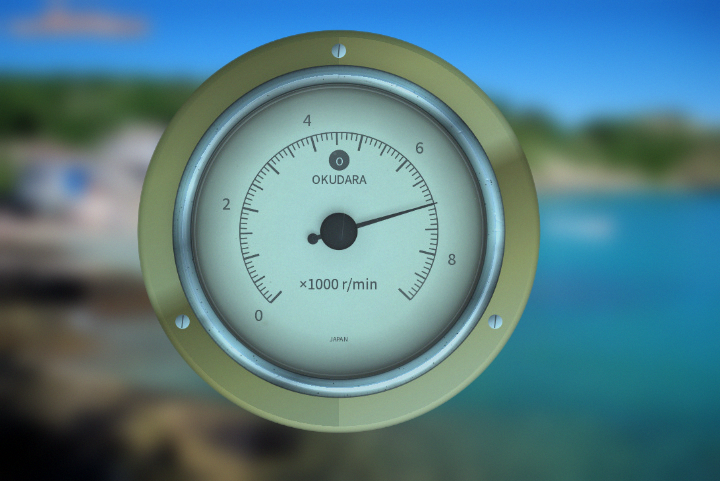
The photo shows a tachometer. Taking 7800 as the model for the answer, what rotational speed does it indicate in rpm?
7000
